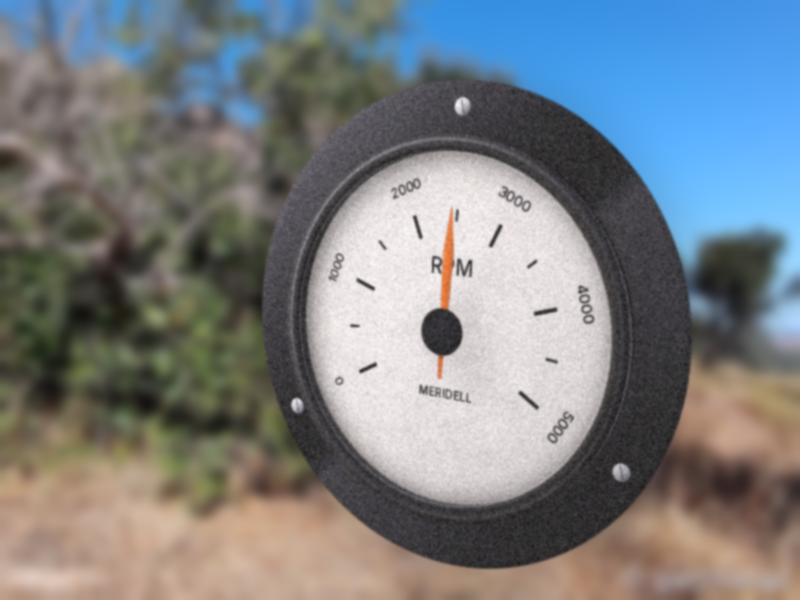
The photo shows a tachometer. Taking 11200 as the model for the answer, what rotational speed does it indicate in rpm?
2500
